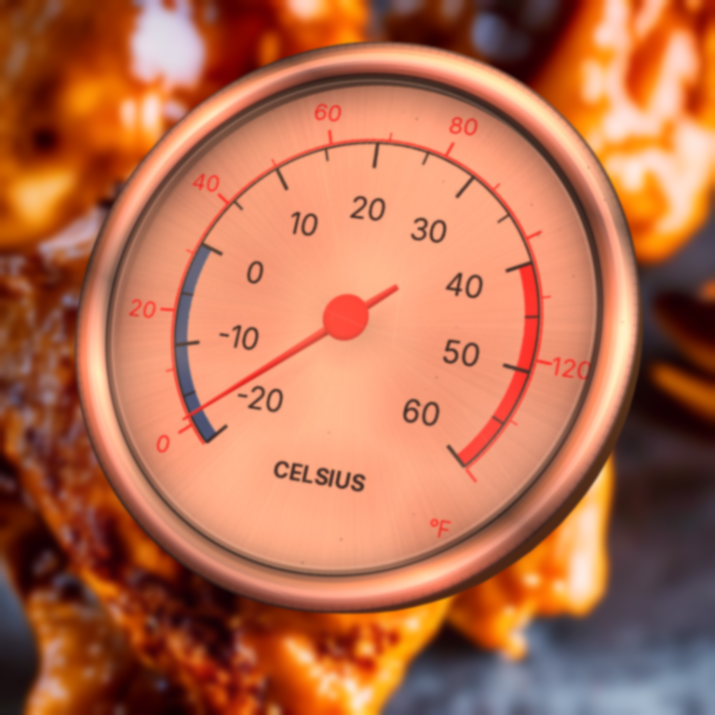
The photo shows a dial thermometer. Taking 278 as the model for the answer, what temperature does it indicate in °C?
-17.5
